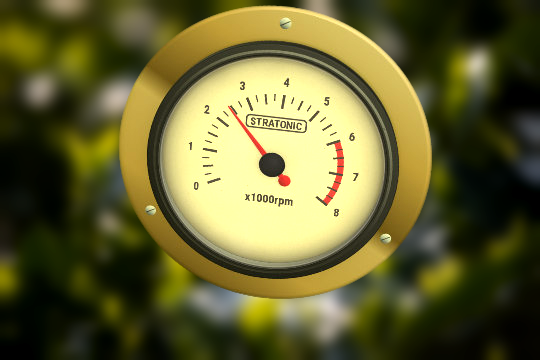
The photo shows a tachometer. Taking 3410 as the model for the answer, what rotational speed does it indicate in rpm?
2500
